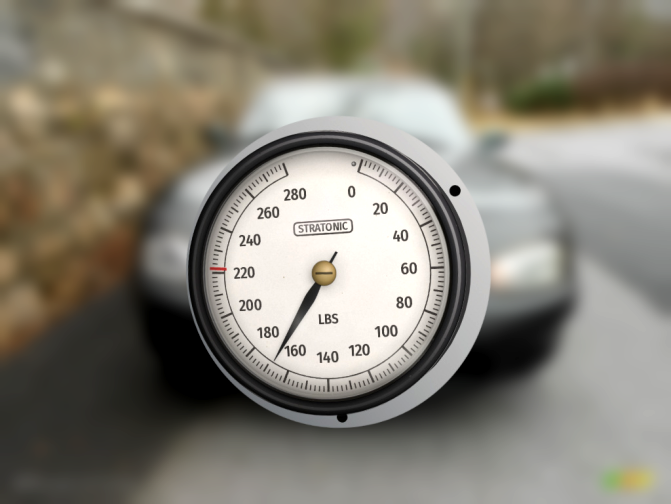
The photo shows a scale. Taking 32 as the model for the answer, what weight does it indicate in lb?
168
